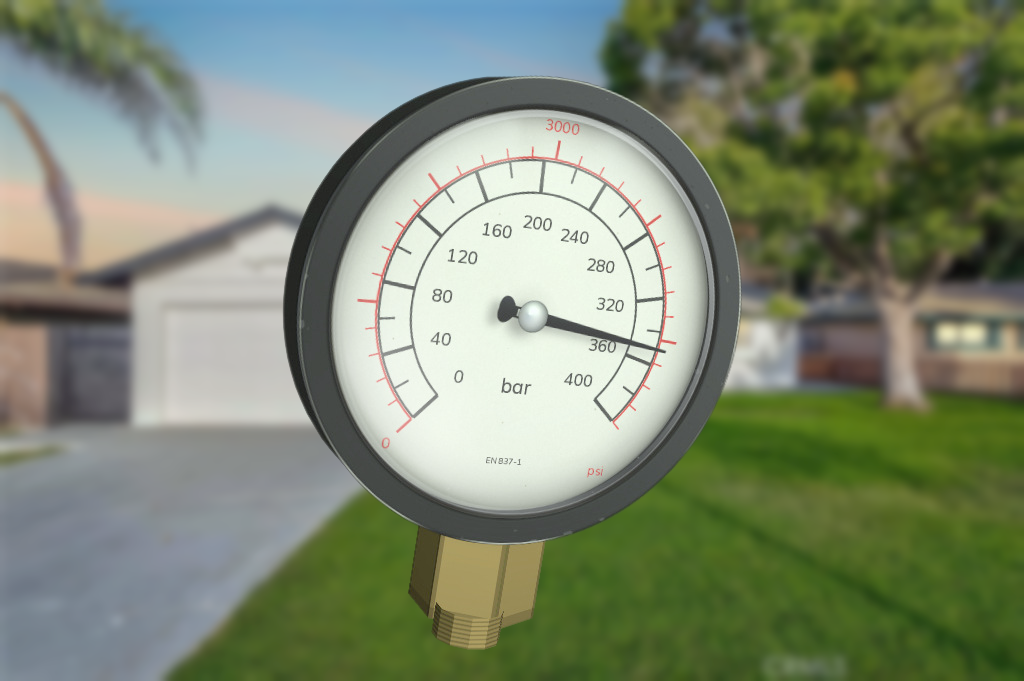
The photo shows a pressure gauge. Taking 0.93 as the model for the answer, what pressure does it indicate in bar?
350
